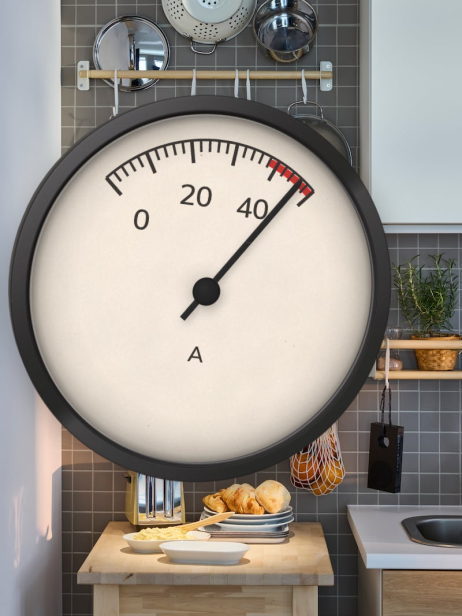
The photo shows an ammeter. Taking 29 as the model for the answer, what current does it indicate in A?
46
